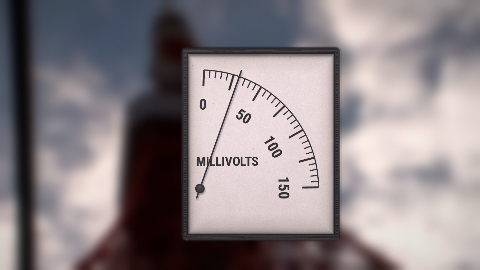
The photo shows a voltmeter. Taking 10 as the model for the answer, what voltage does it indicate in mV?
30
